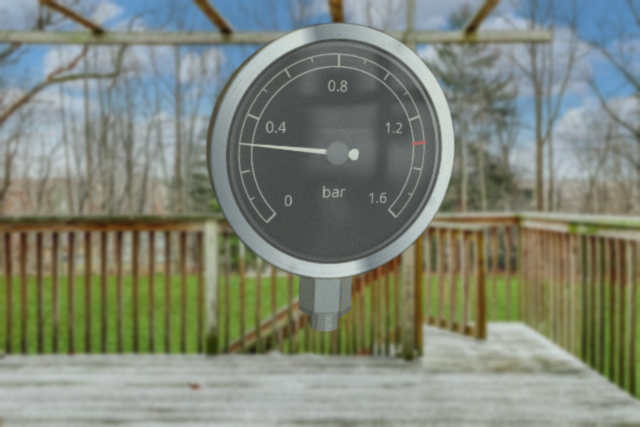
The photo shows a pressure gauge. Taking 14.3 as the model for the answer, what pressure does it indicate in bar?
0.3
